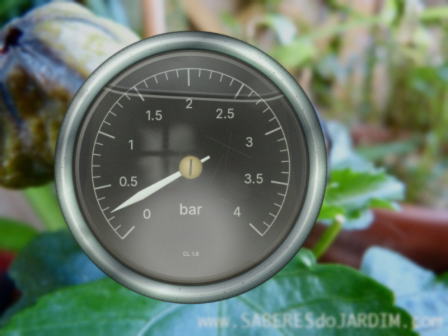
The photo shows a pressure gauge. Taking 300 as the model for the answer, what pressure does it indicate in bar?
0.25
